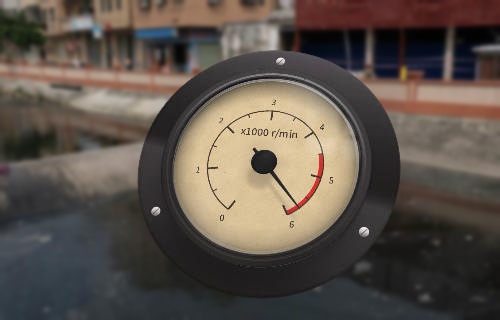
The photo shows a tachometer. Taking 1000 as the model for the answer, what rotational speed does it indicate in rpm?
5750
